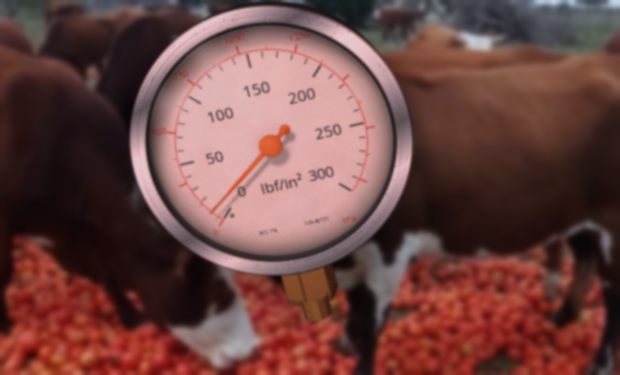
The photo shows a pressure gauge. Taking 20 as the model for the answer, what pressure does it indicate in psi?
10
